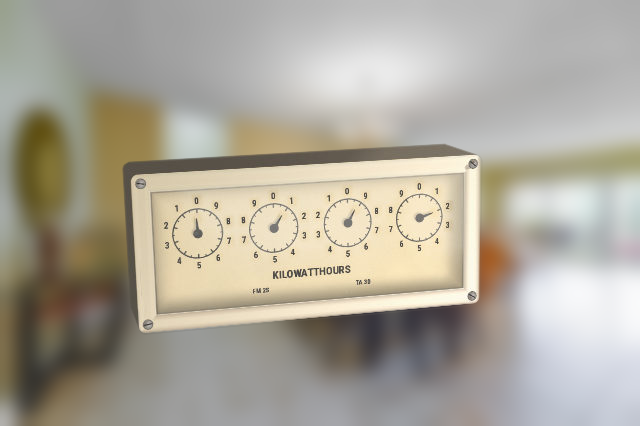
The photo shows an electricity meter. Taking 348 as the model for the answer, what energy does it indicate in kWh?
92
